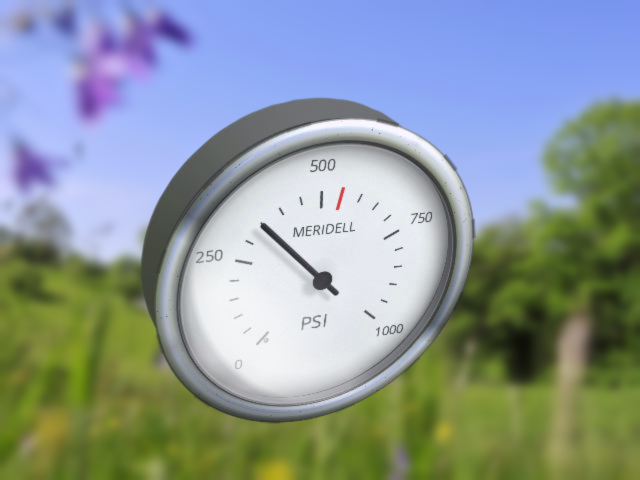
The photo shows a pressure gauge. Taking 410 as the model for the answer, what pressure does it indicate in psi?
350
